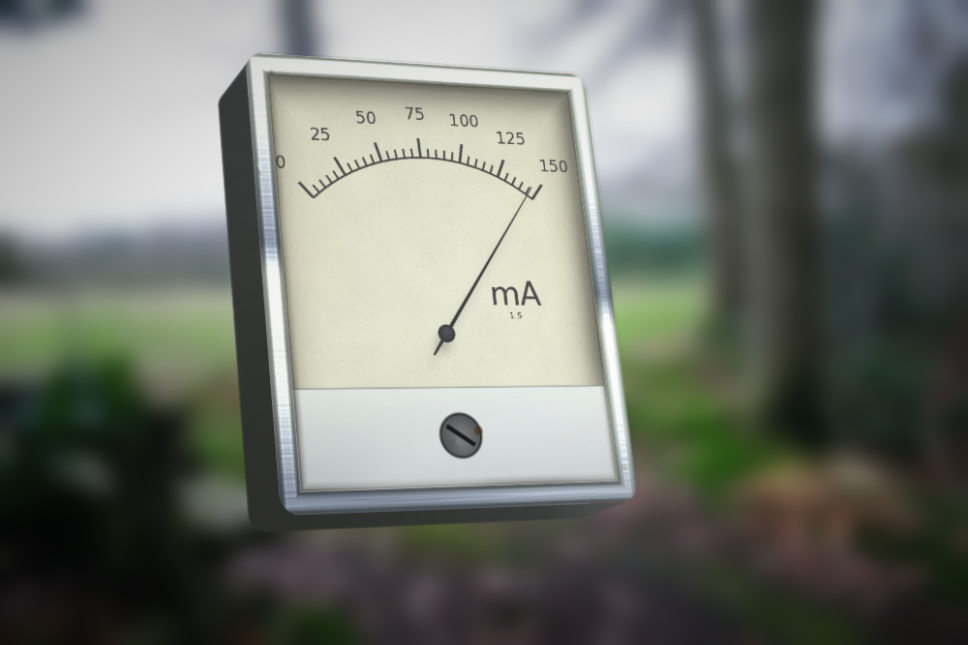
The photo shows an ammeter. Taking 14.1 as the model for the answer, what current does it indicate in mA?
145
